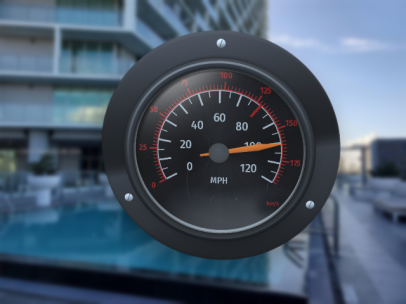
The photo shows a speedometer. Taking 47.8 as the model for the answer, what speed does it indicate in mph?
100
